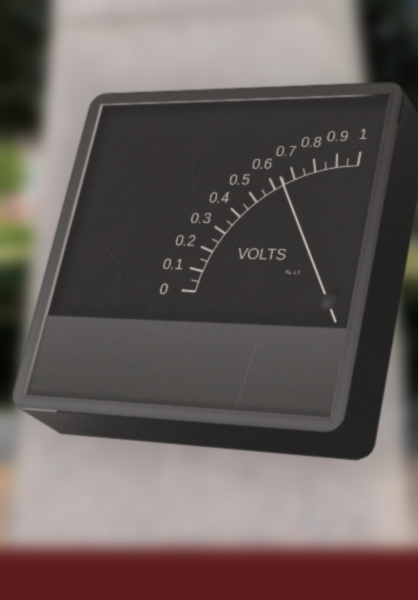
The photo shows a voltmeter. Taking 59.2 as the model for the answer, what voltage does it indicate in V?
0.65
